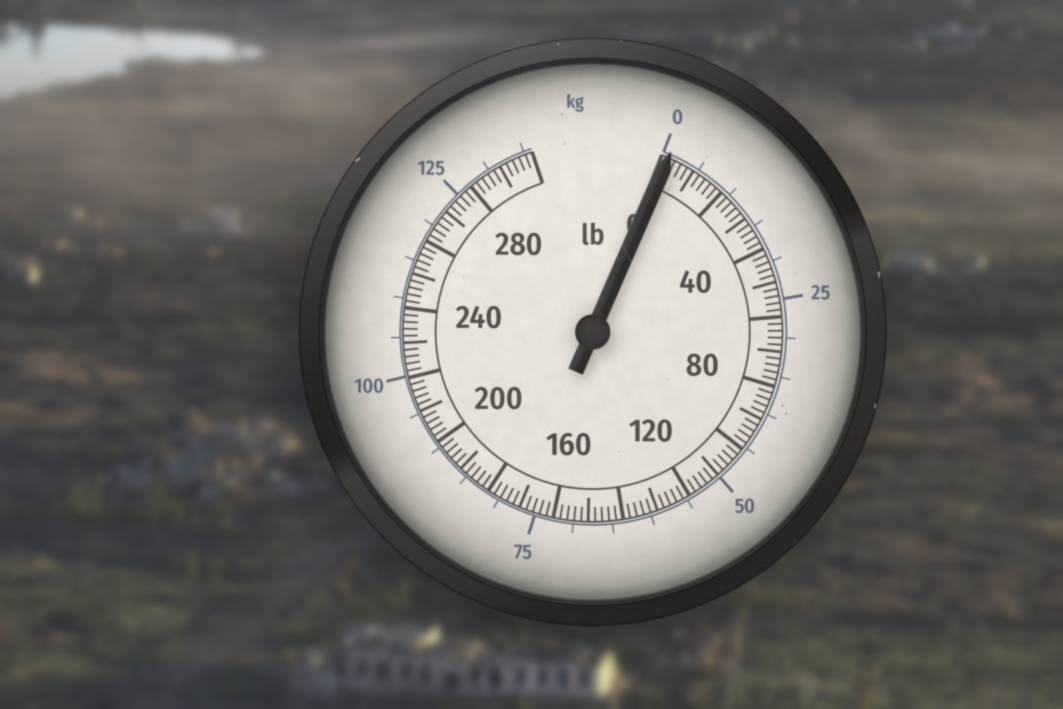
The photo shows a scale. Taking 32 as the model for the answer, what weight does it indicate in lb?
2
